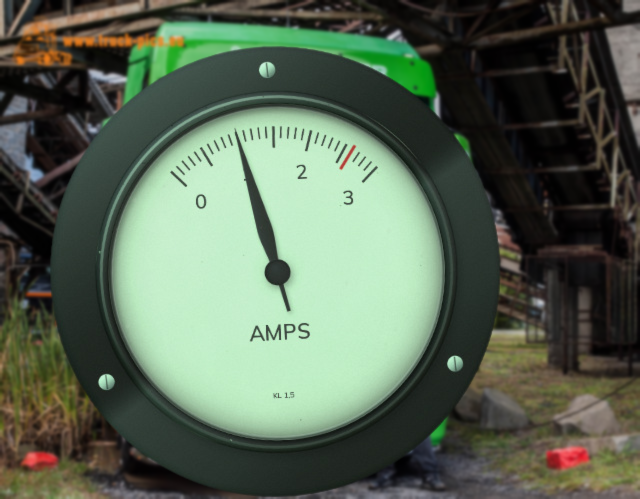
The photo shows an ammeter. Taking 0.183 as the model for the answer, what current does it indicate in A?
1
